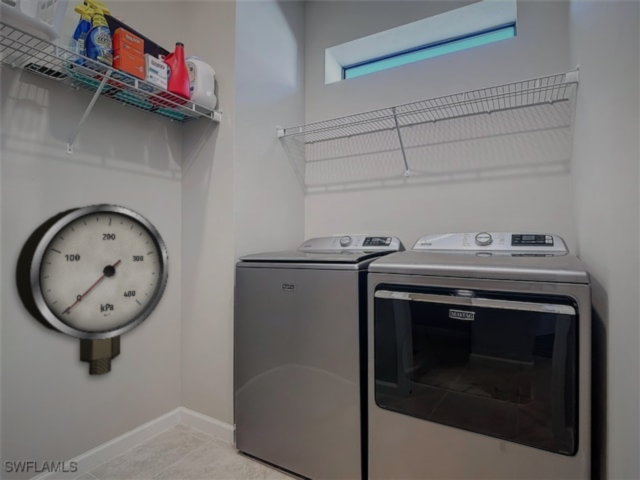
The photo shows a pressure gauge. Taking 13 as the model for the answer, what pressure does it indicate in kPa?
0
